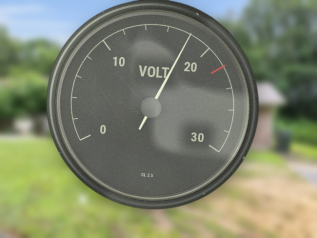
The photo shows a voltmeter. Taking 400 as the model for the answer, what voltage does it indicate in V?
18
